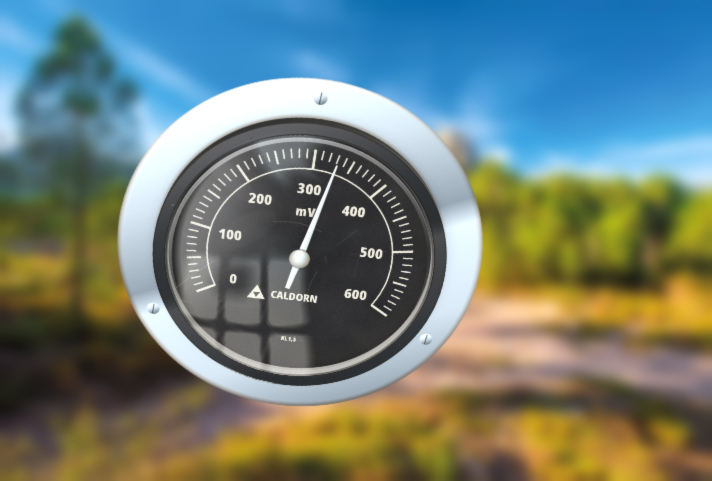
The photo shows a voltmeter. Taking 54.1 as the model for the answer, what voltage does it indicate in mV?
330
